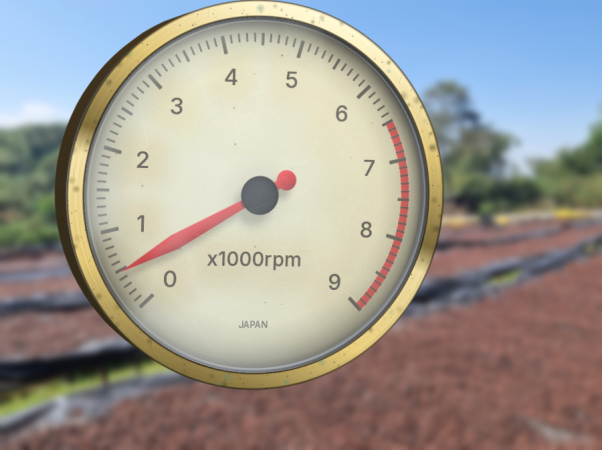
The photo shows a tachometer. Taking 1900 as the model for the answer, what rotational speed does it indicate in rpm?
500
